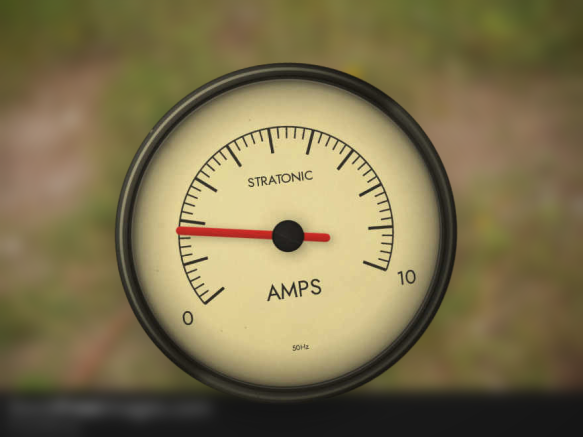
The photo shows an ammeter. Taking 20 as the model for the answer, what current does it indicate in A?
1.8
